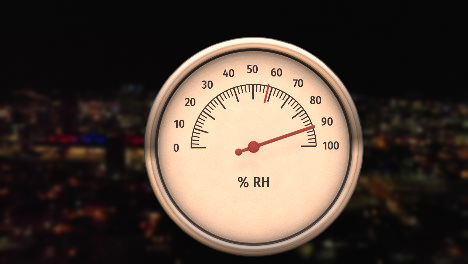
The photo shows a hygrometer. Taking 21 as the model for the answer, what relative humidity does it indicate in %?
90
